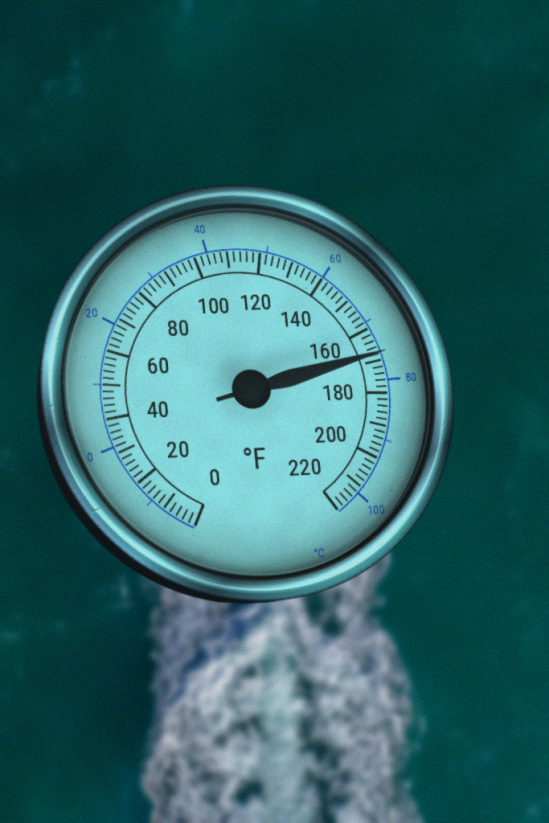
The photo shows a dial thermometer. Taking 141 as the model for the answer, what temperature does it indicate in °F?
168
